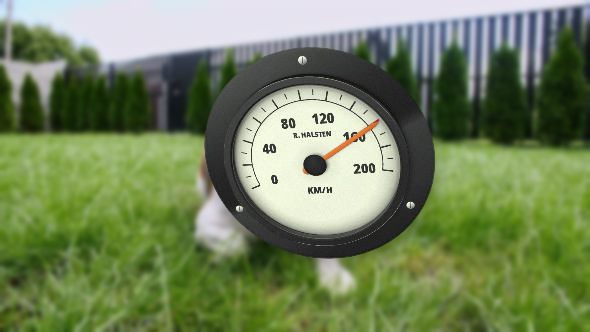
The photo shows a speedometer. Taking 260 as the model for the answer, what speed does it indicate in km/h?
160
